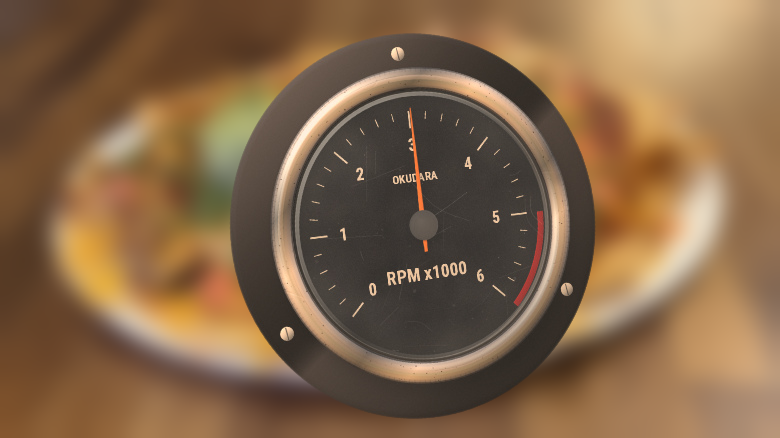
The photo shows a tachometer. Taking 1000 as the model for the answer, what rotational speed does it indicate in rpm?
3000
